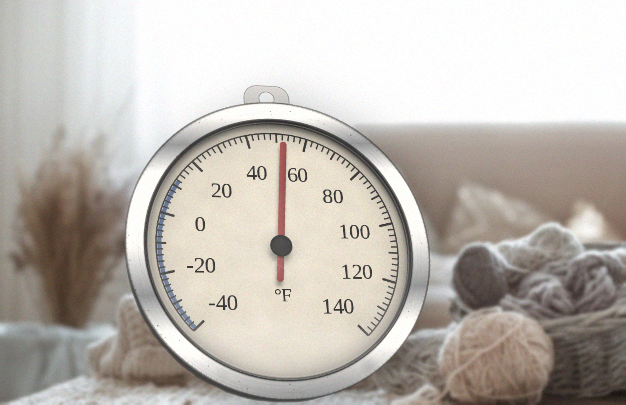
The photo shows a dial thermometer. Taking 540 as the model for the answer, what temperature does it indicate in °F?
52
